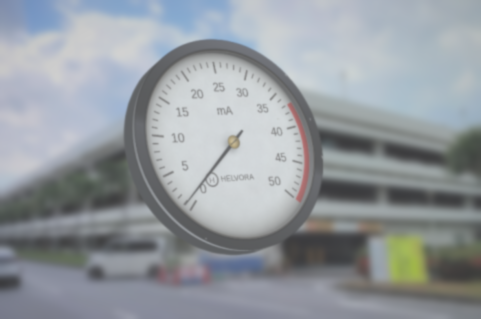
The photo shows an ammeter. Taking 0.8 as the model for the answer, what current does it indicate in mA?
1
